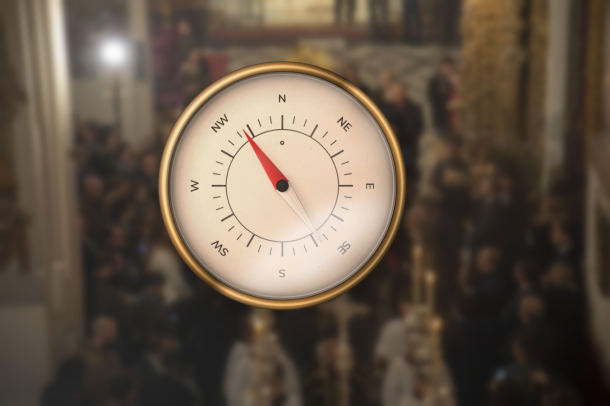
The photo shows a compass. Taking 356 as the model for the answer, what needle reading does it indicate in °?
325
